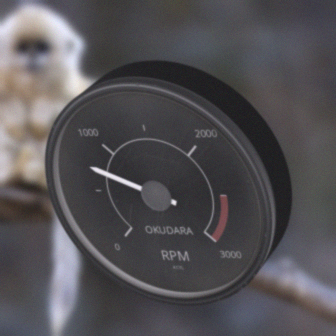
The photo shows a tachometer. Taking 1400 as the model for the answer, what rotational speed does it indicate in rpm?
750
